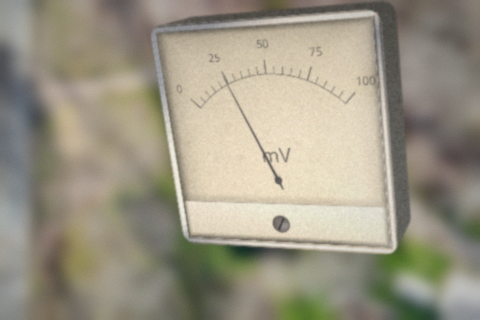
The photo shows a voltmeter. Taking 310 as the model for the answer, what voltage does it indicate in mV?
25
